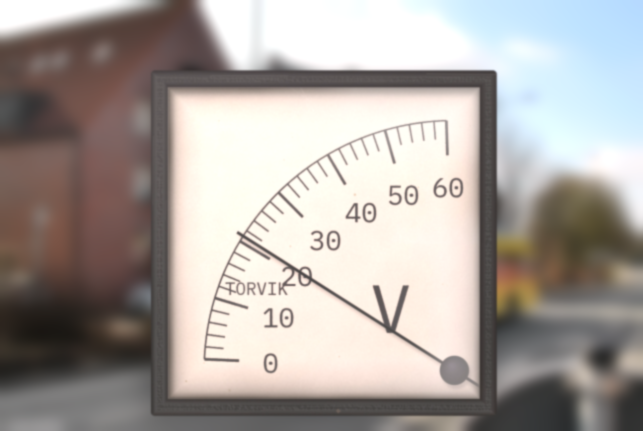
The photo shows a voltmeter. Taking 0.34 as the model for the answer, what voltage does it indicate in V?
21
